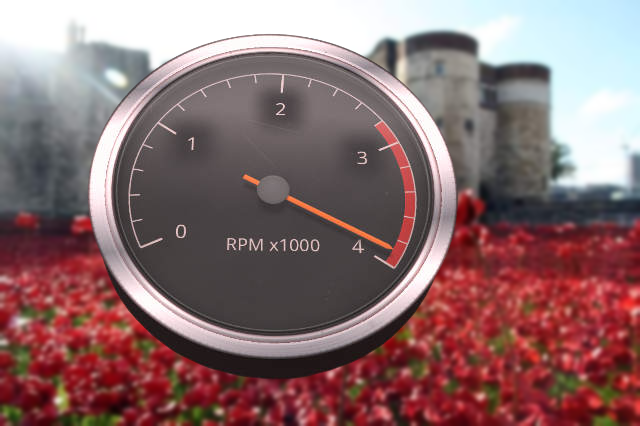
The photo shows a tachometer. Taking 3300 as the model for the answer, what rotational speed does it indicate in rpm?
3900
